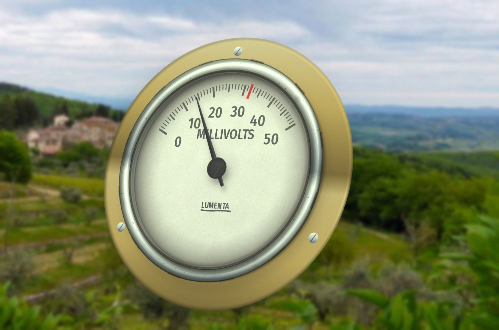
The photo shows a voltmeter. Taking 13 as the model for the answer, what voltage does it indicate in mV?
15
